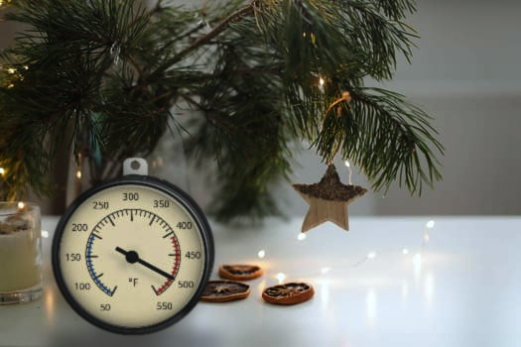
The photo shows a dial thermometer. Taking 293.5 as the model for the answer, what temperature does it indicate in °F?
500
